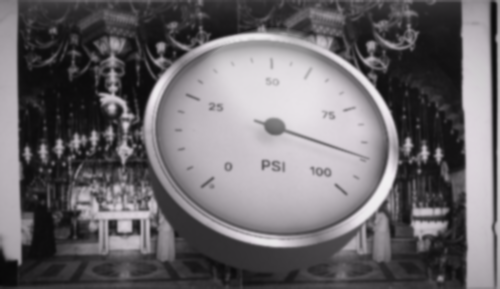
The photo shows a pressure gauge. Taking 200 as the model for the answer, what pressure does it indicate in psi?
90
